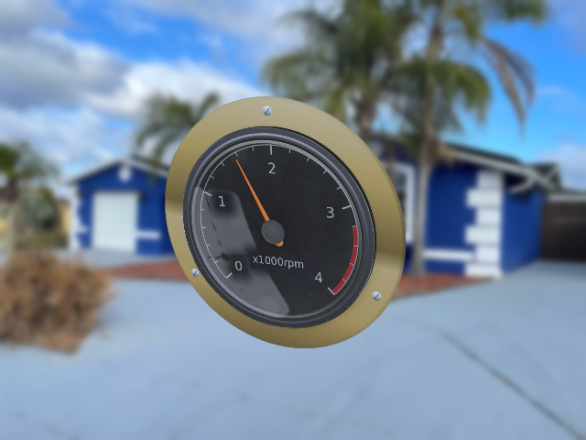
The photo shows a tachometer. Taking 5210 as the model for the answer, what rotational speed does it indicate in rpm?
1600
